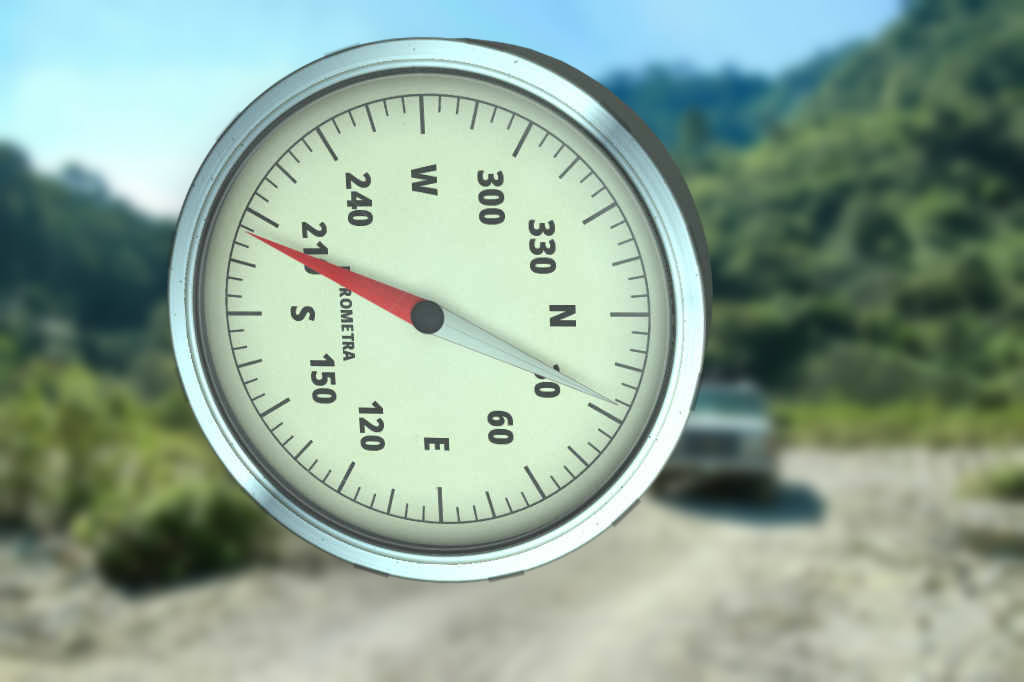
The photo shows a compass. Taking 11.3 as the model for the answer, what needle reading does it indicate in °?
205
